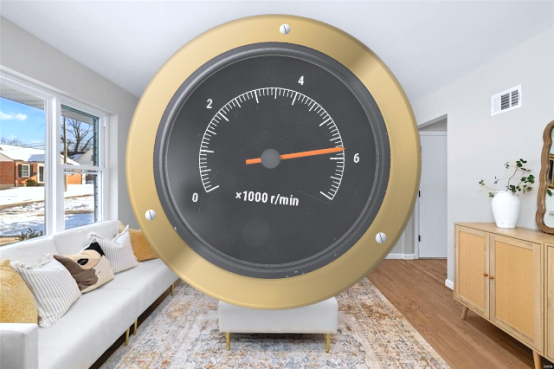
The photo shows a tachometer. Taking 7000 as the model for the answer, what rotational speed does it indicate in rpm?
5800
